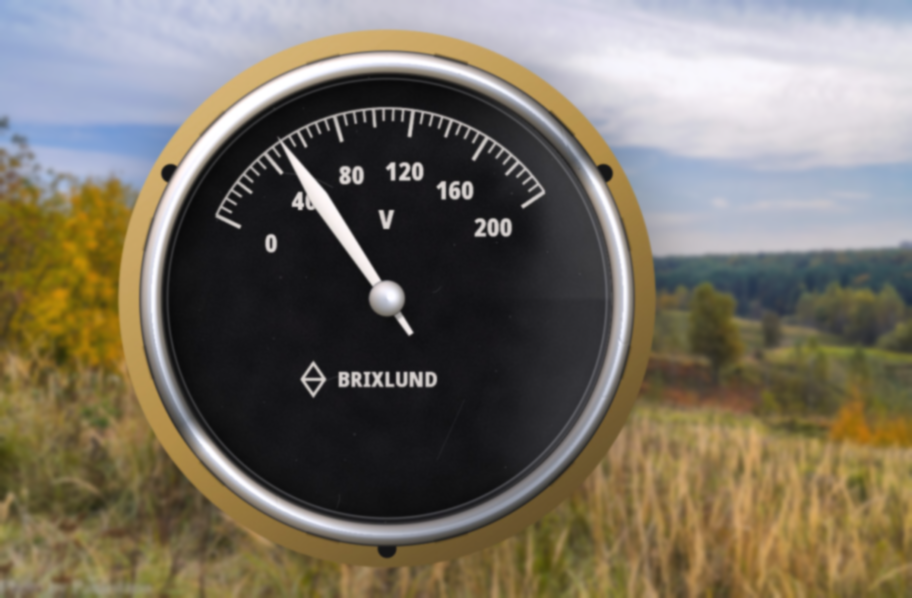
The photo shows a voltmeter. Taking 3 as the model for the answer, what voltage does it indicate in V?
50
